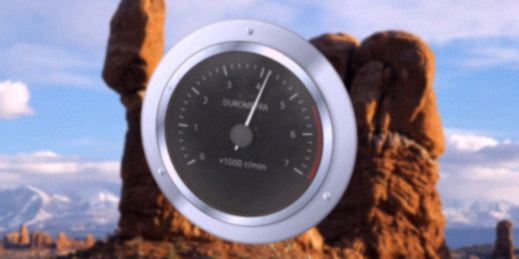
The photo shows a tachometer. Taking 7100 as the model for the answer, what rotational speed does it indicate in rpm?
4200
